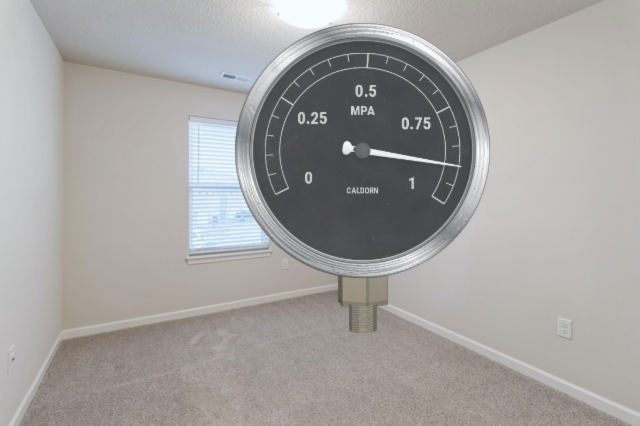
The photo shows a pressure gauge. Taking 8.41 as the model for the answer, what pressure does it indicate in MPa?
0.9
